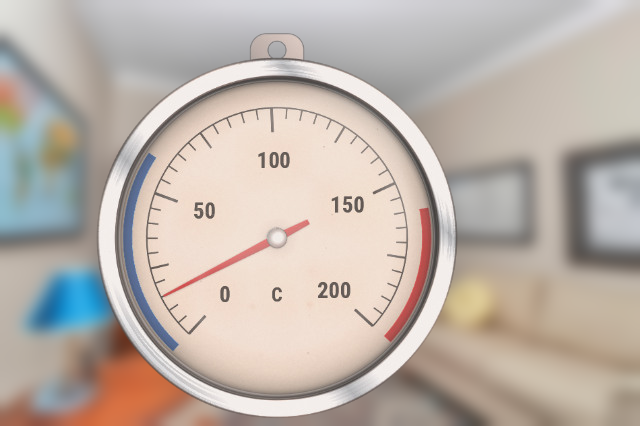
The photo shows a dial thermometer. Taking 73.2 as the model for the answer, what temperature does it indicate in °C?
15
